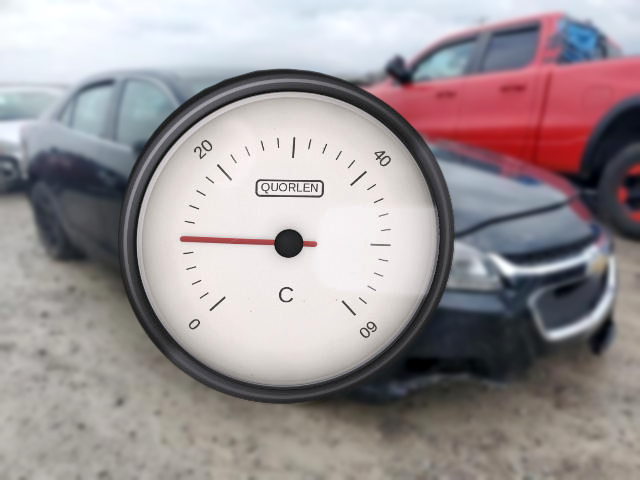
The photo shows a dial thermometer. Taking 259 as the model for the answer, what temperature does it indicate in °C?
10
